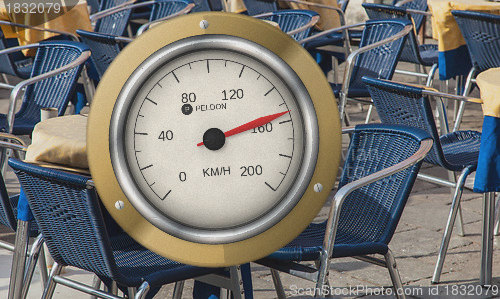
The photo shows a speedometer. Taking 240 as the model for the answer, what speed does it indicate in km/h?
155
